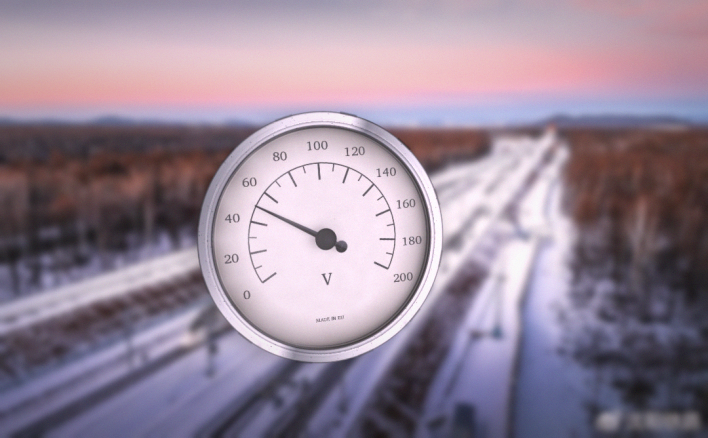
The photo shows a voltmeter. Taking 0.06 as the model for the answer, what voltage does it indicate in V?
50
